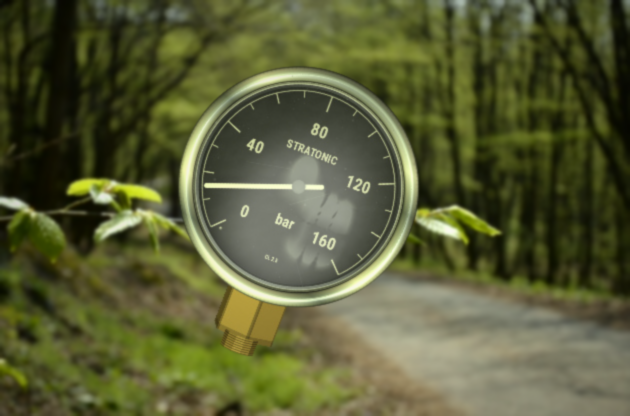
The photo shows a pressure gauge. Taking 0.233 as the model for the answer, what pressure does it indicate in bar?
15
